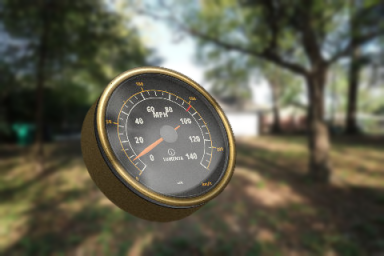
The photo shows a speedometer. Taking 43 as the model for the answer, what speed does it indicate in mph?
7.5
